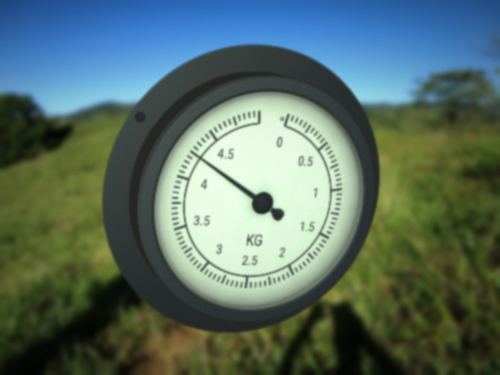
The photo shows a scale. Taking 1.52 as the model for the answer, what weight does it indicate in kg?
4.25
